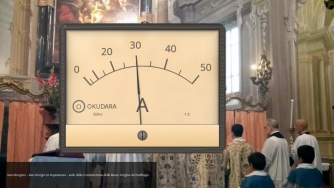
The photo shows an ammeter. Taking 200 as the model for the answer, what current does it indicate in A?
30
